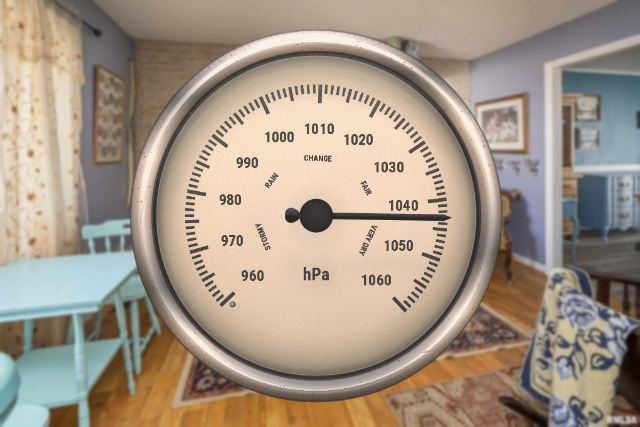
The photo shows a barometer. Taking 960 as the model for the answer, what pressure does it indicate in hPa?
1043
